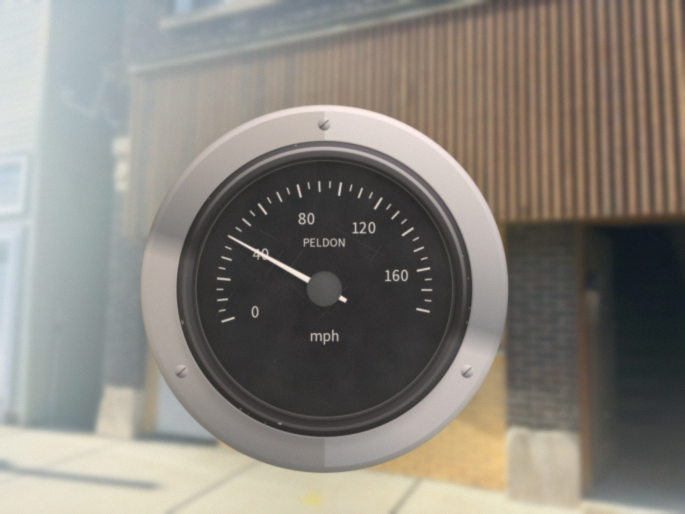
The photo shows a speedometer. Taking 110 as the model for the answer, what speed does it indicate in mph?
40
